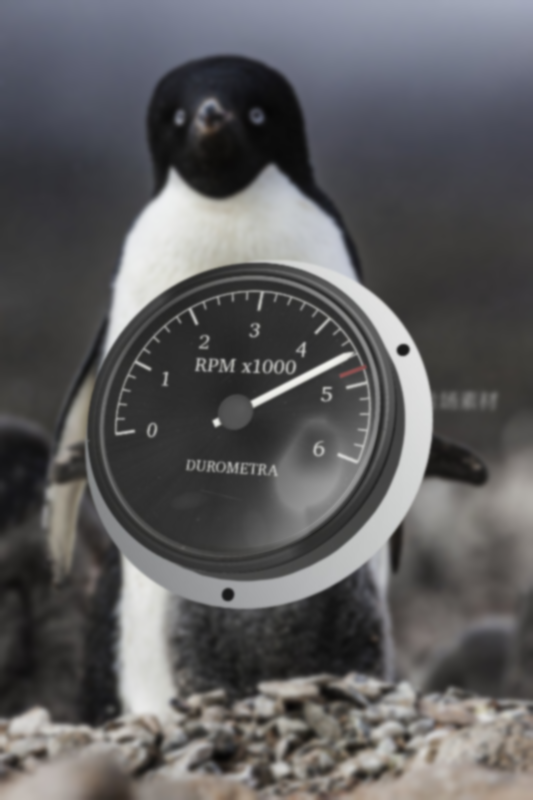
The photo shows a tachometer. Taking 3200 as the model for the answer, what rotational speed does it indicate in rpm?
4600
